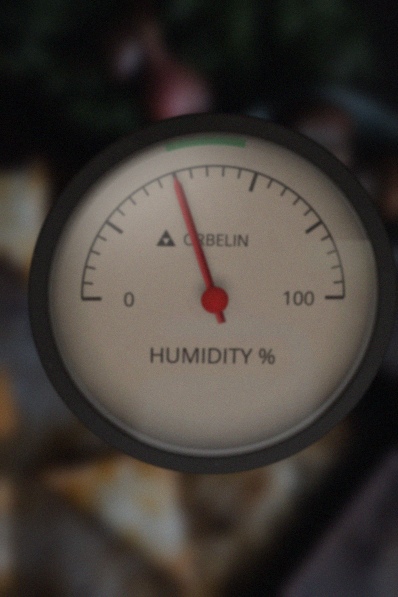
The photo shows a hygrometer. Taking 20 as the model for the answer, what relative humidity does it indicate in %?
40
